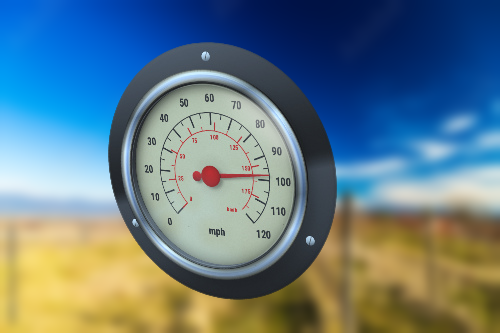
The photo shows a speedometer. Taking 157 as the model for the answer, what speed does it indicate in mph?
97.5
